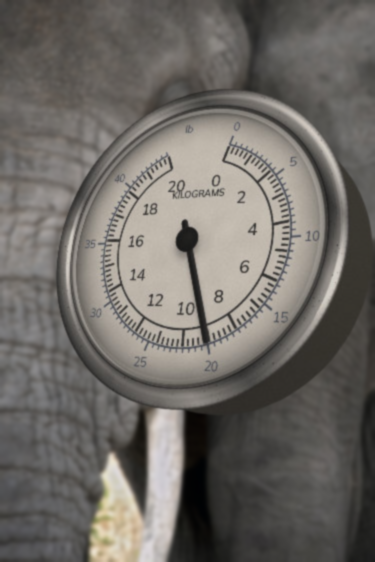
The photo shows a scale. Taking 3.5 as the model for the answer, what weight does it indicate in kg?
9
